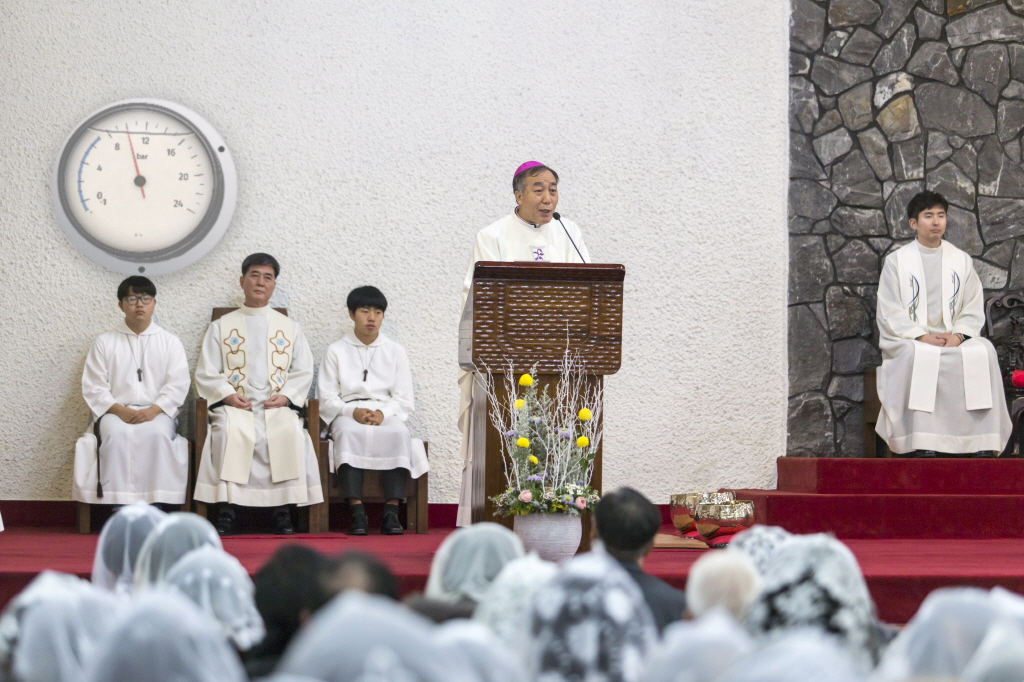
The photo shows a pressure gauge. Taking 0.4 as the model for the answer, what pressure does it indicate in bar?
10
